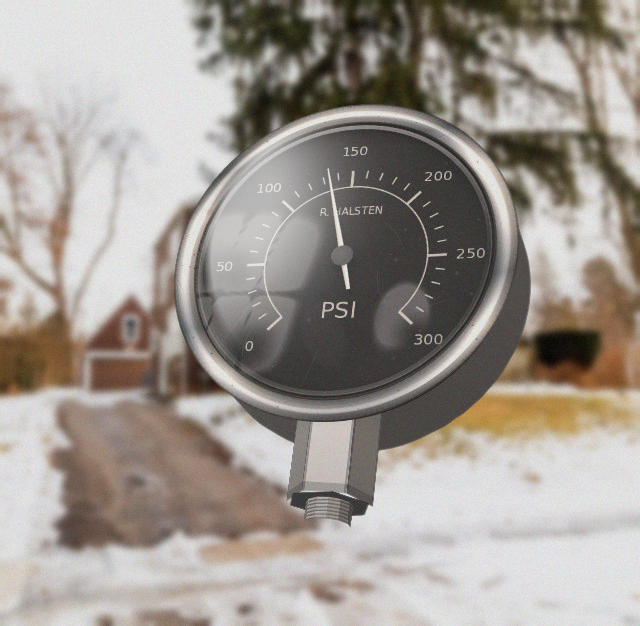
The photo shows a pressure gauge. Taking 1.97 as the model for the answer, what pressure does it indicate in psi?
135
